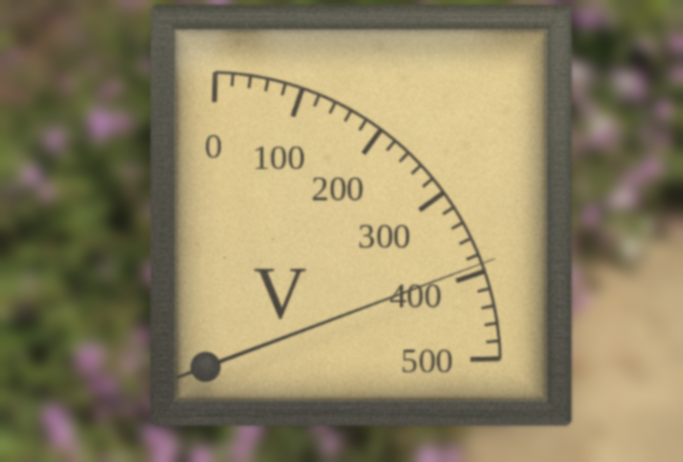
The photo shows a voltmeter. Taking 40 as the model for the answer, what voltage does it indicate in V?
390
